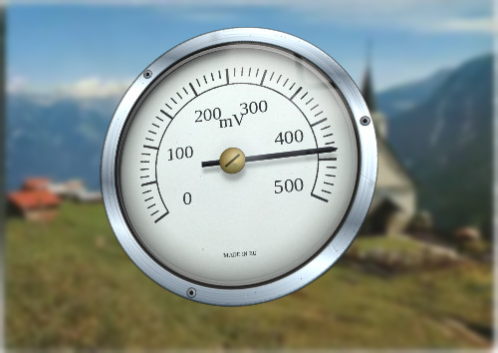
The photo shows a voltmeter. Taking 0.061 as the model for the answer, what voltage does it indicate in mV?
440
